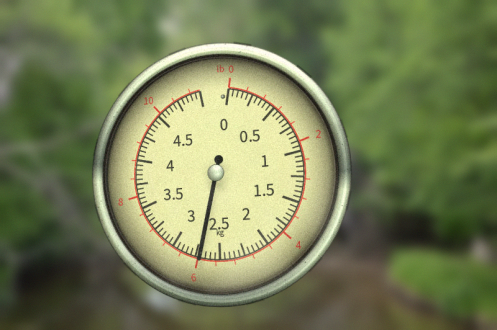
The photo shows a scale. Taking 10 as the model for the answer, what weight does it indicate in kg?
2.7
